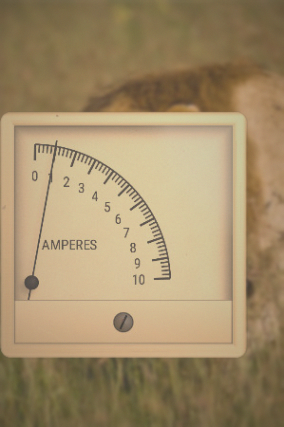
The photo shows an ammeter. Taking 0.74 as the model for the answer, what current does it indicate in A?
1
